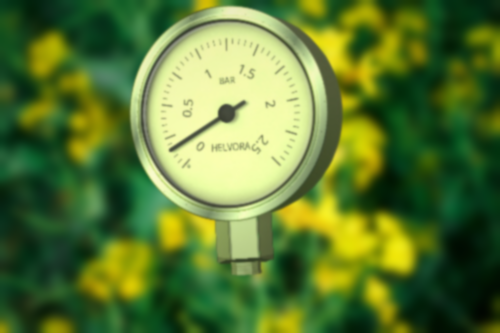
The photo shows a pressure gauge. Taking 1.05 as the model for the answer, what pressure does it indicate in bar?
0.15
